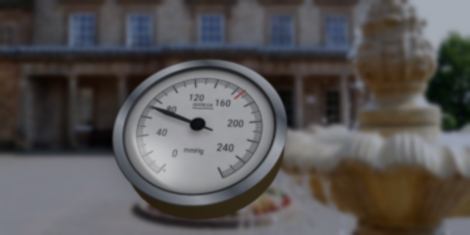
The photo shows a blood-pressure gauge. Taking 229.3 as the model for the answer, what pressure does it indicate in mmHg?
70
